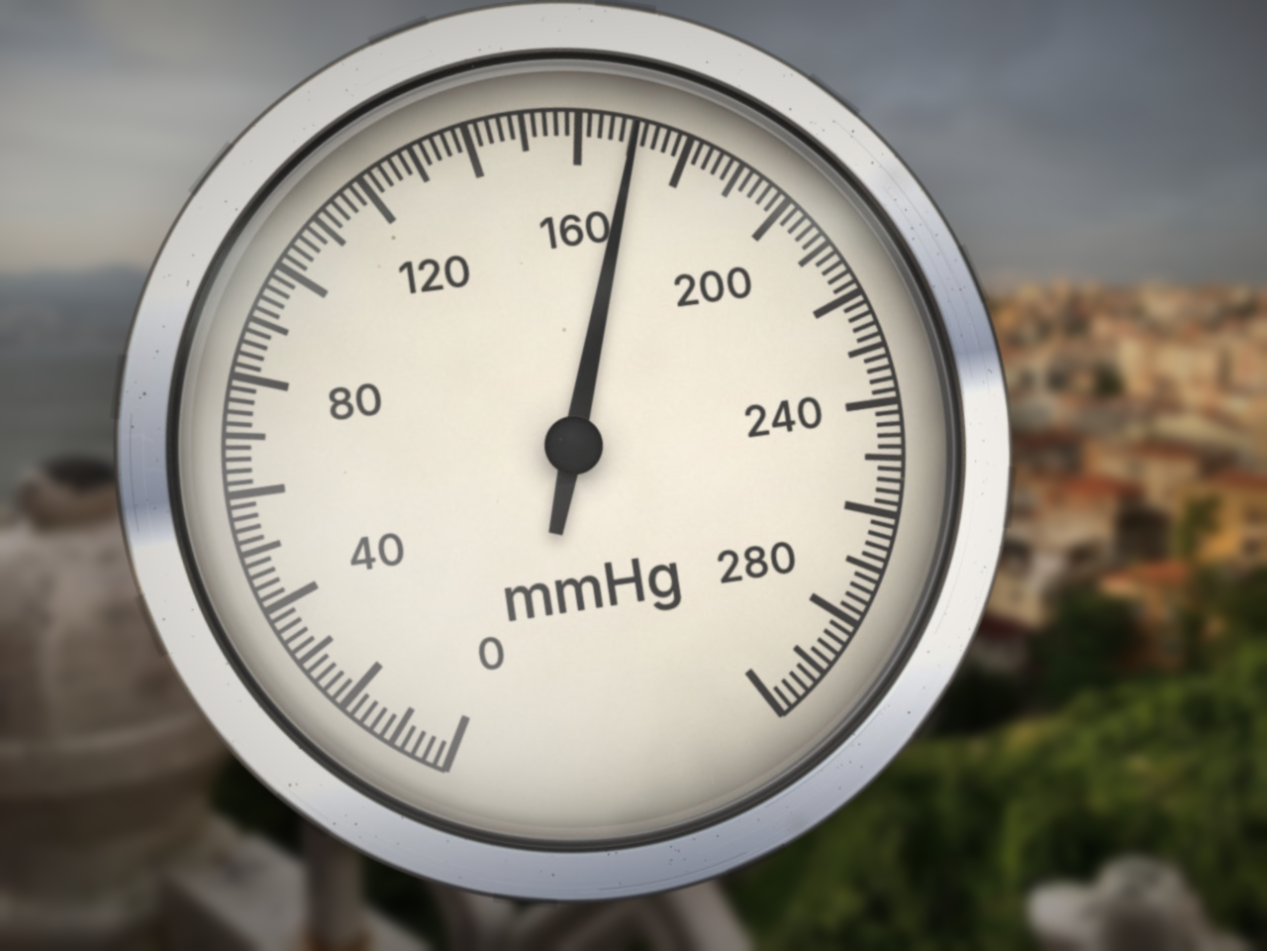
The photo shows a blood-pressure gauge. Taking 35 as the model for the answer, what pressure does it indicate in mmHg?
170
